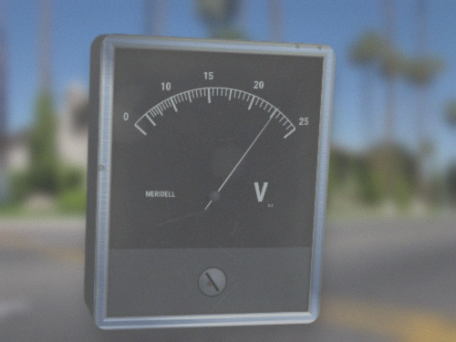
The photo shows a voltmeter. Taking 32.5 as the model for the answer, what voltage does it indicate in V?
22.5
